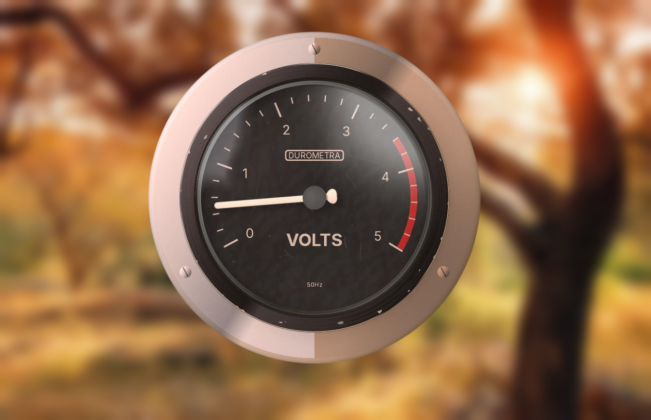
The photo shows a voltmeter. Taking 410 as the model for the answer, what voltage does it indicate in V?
0.5
